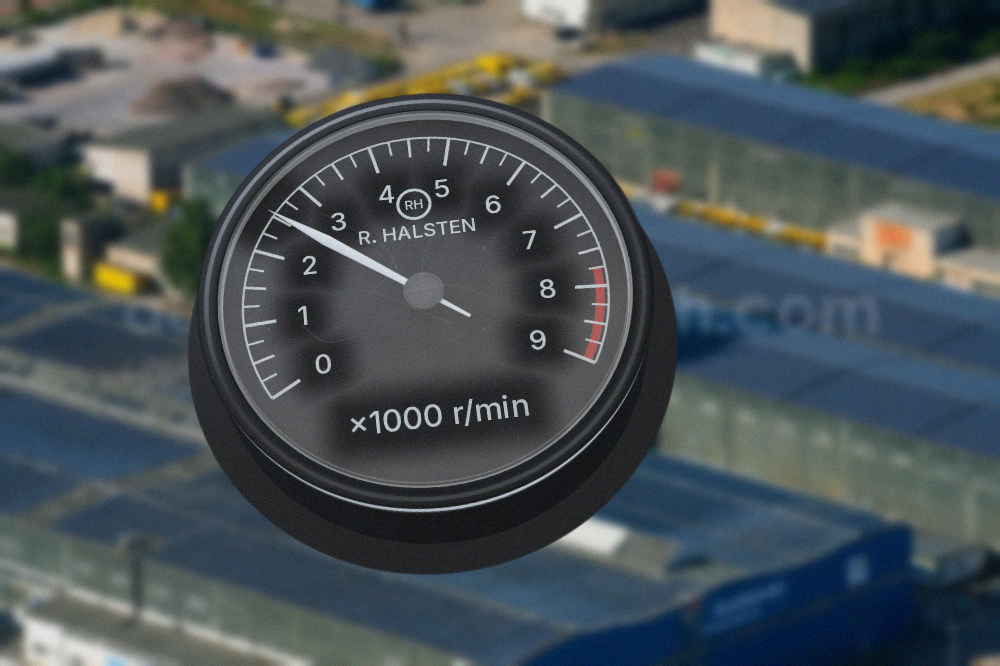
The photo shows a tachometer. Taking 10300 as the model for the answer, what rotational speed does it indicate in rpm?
2500
